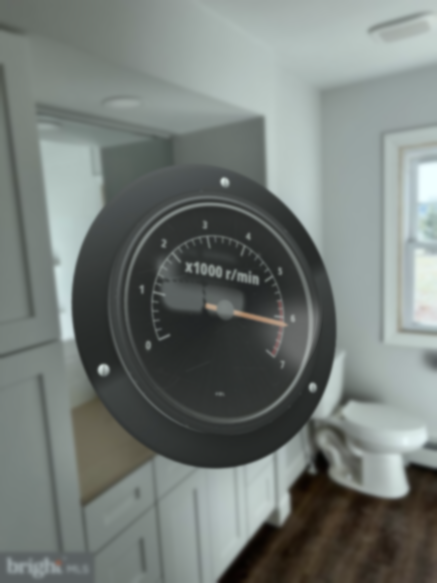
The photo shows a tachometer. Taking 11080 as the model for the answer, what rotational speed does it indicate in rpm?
6200
